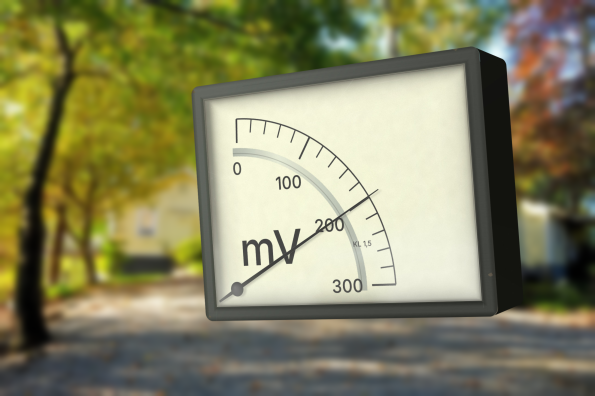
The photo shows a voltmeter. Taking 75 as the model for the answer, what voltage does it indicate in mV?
200
